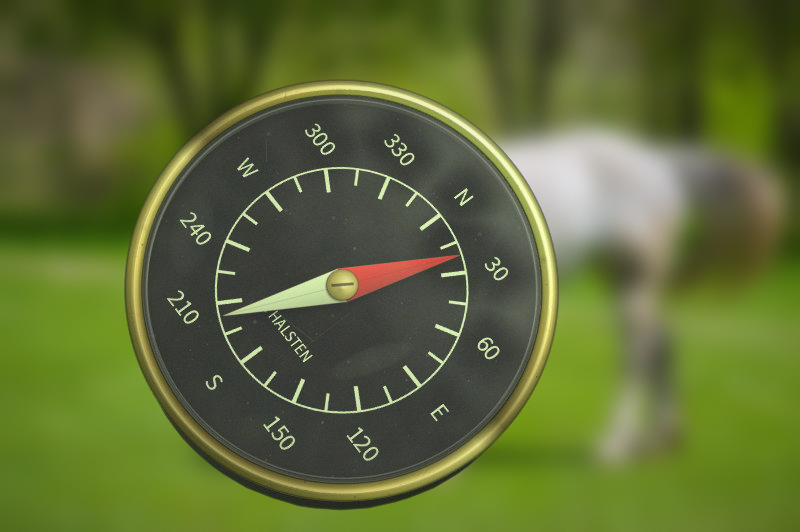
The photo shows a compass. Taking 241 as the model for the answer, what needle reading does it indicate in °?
22.5
